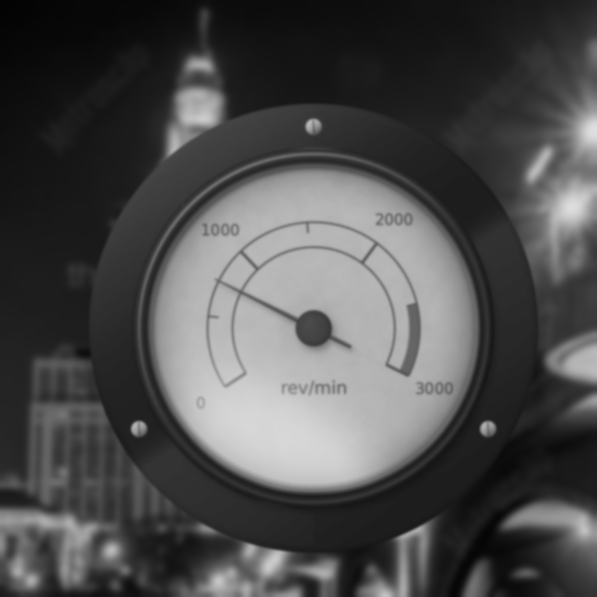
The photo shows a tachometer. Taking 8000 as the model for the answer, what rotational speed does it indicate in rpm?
750
